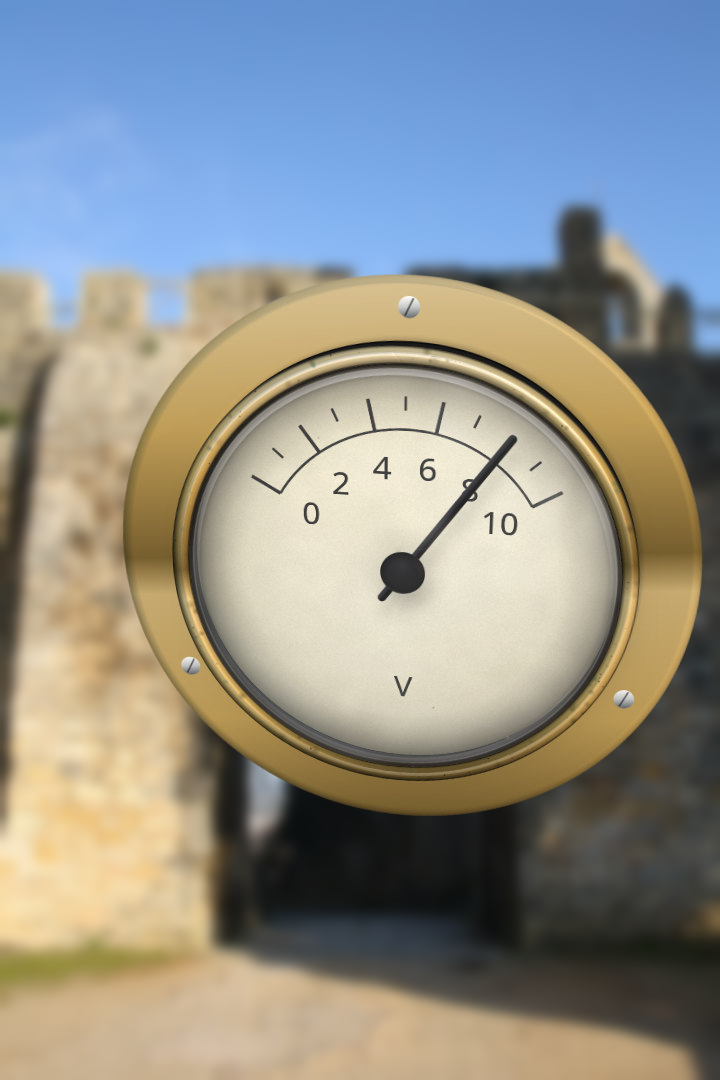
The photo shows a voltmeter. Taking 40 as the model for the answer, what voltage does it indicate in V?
8
